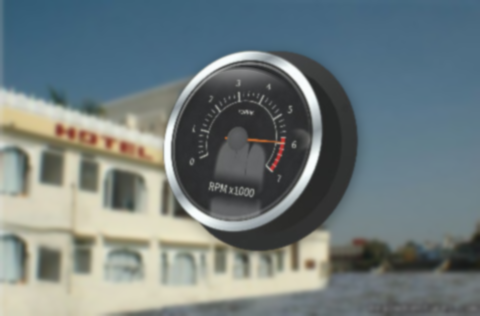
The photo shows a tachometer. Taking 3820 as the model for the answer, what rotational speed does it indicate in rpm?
6000
